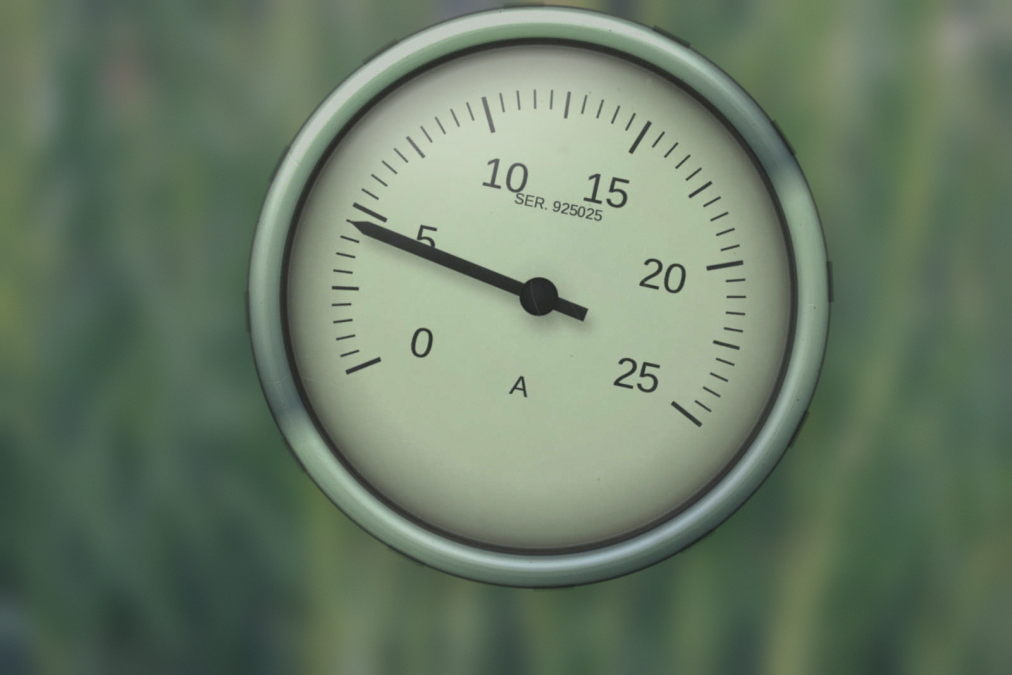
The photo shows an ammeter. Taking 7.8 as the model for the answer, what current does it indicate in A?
4.5
